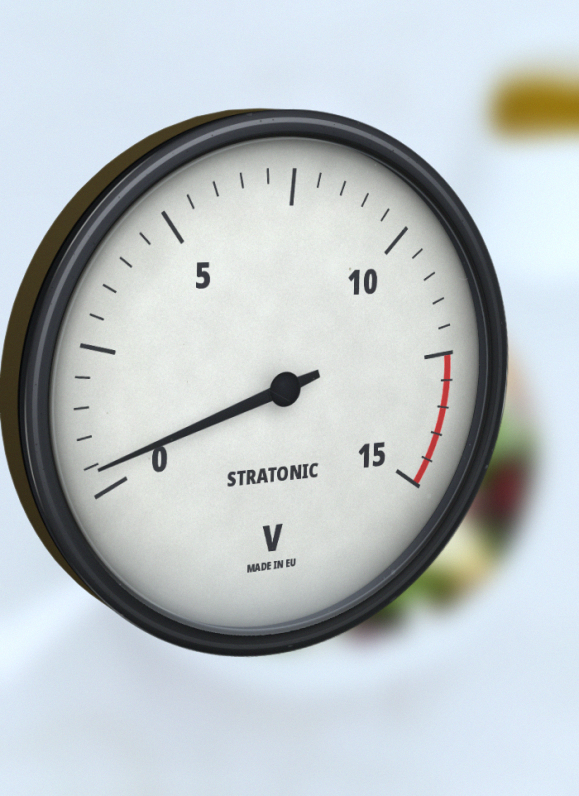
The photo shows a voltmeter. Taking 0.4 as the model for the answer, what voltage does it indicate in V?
0.5
